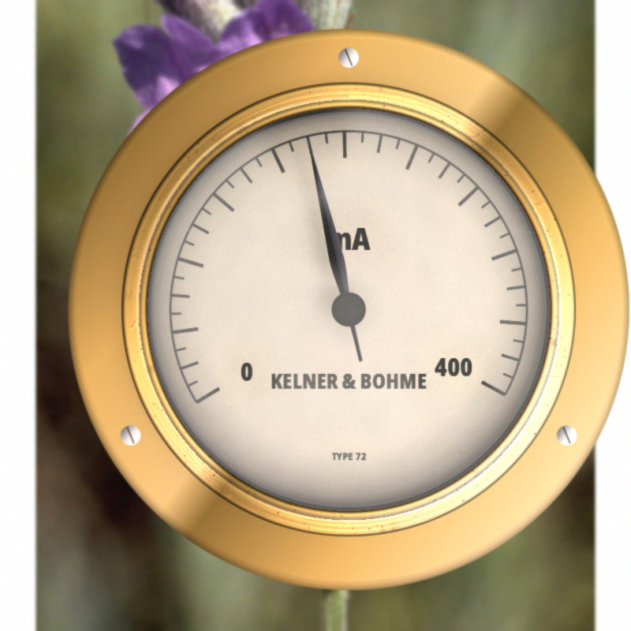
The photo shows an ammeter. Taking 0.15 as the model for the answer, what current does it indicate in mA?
180
